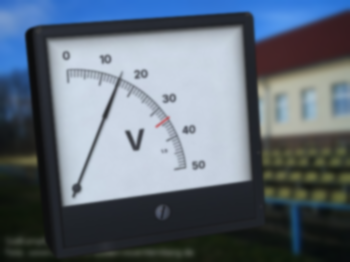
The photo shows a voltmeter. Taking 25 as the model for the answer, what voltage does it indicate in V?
15
